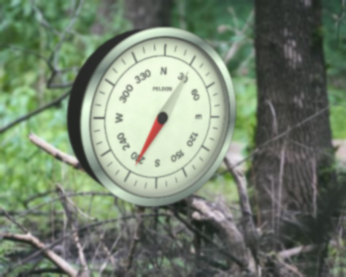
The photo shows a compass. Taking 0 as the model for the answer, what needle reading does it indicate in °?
210
